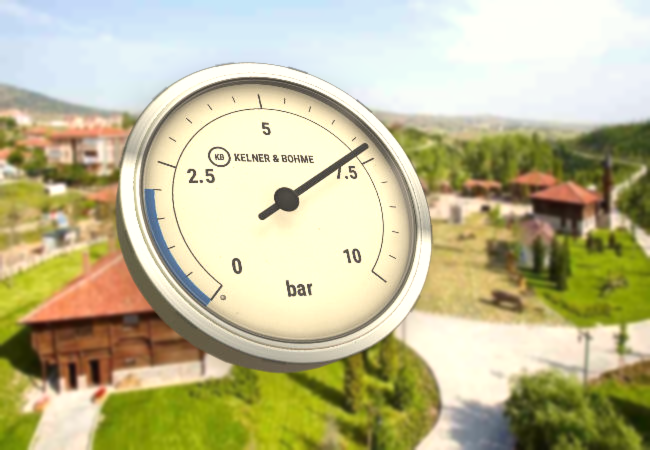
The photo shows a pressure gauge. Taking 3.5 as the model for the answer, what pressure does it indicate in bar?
7.25
